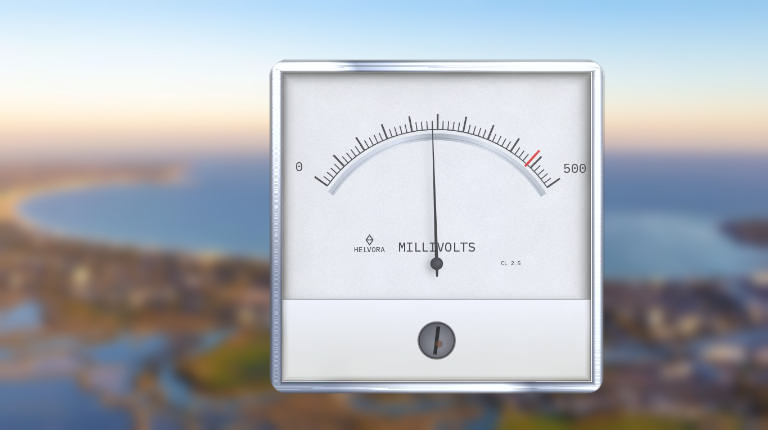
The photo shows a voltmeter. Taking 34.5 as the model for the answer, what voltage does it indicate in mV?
240
